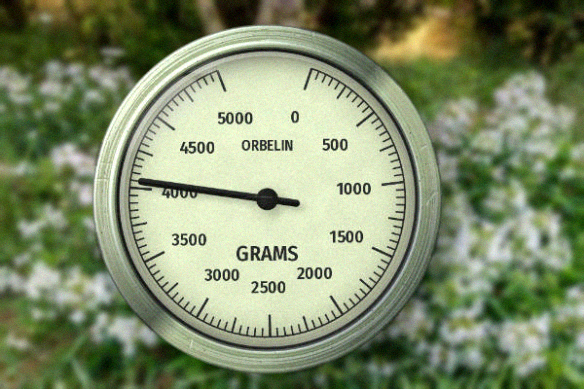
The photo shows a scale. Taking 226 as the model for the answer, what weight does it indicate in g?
4050
